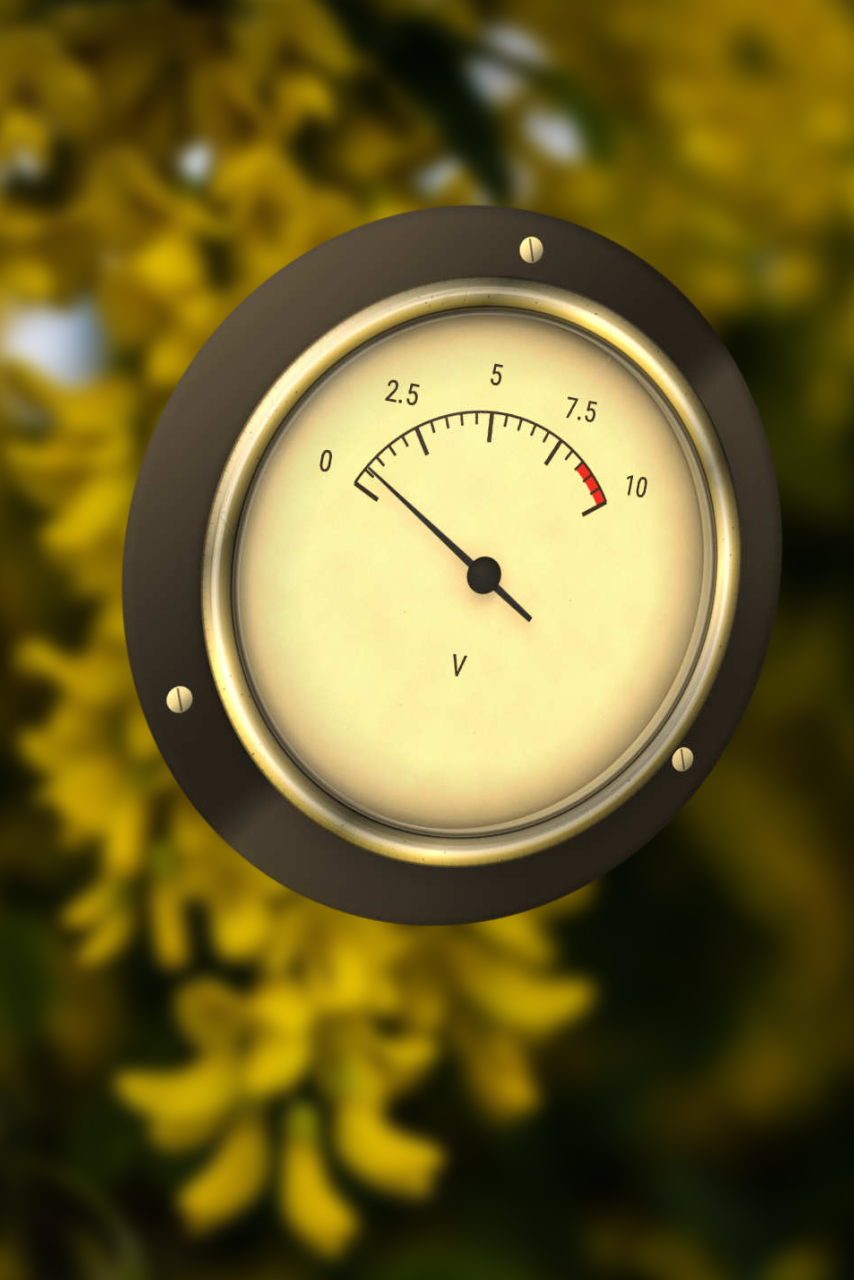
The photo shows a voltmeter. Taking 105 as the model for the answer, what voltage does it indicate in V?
0.5
